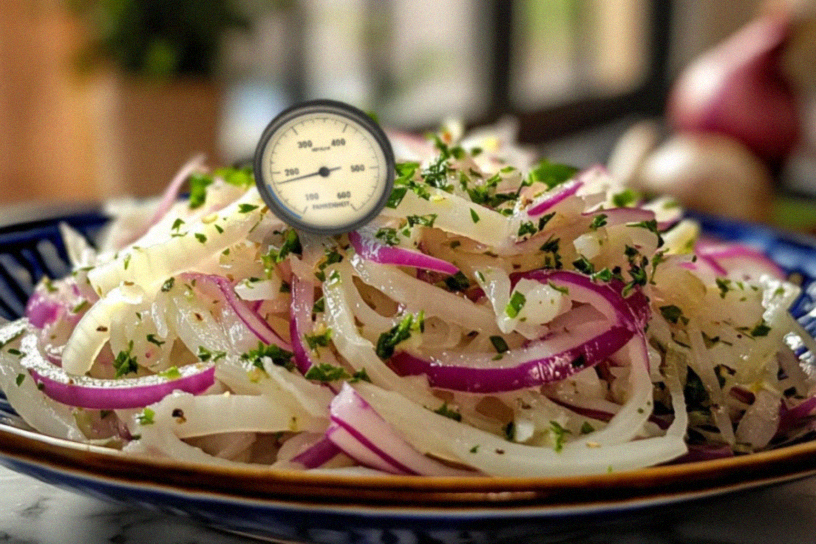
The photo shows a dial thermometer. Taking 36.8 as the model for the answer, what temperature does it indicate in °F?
180
